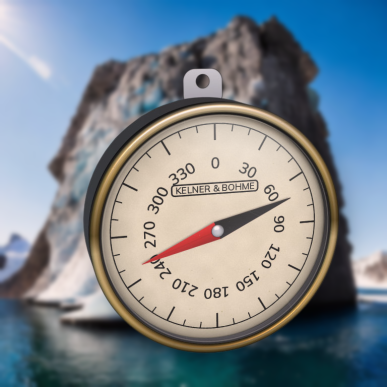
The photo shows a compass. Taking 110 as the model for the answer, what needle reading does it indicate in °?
250
